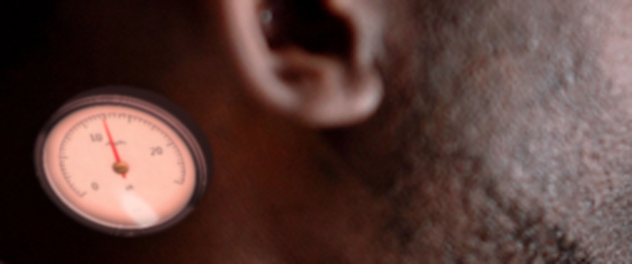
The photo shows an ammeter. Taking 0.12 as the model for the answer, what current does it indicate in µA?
12.5
